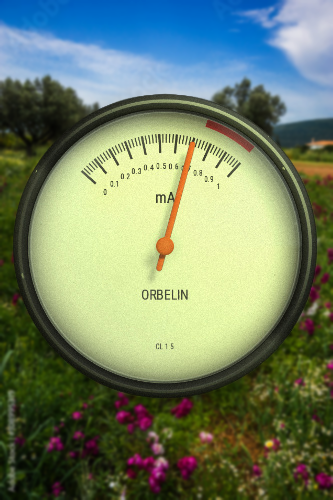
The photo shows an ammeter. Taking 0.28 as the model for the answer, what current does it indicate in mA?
0.7
